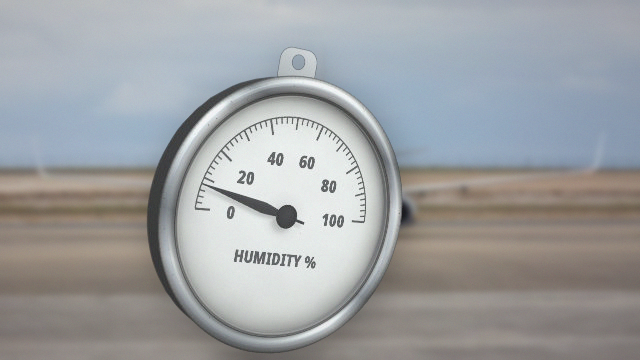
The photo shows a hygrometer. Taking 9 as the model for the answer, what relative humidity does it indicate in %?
8
